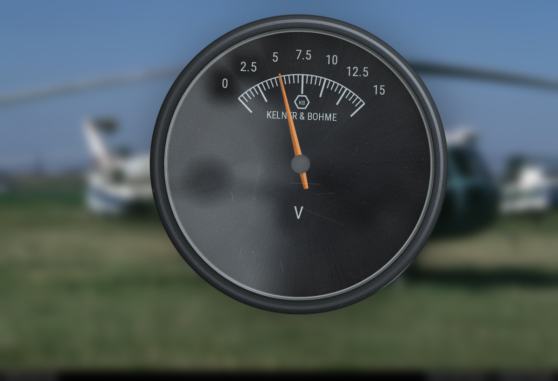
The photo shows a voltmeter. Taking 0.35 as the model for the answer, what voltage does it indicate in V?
5
